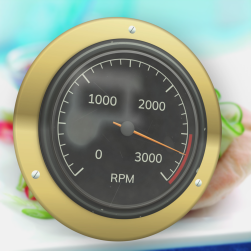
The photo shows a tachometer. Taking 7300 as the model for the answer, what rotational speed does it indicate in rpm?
2700
